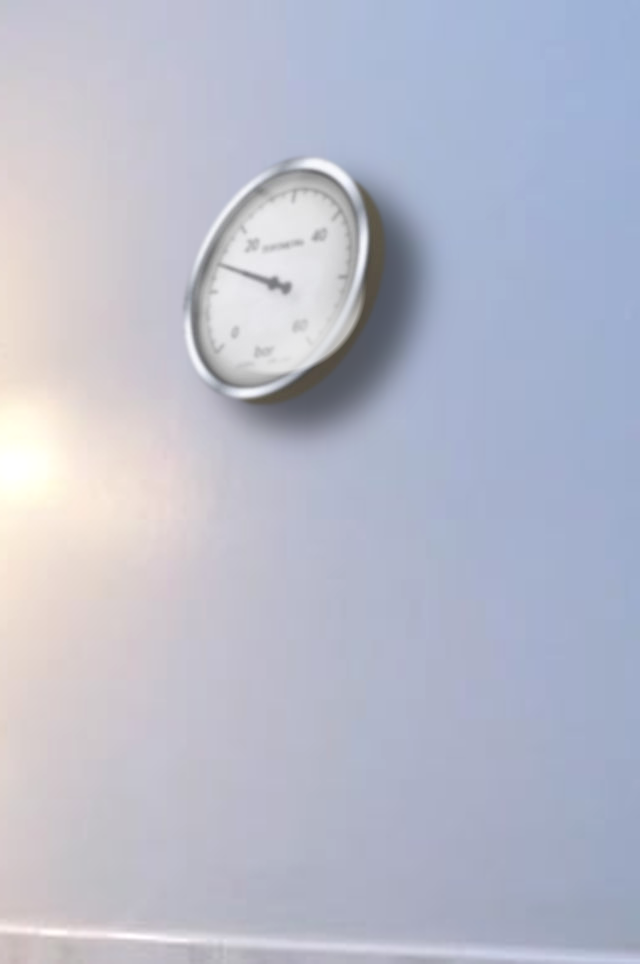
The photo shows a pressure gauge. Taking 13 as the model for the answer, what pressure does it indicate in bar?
14
